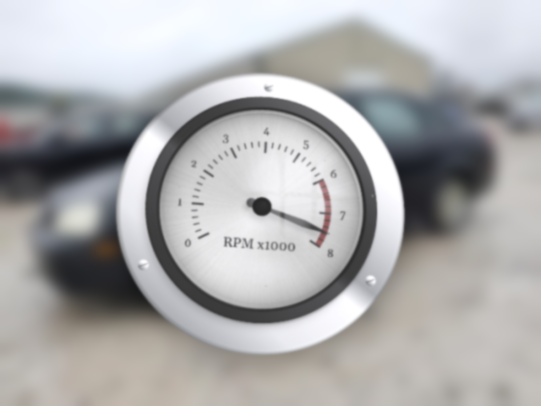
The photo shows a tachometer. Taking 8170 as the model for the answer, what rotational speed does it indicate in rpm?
7600
